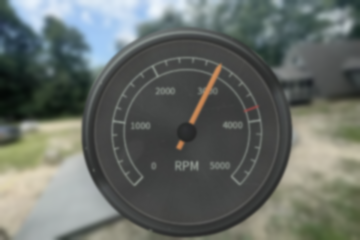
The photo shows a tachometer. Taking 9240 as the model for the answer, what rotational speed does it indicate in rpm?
3000
